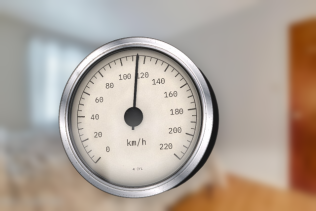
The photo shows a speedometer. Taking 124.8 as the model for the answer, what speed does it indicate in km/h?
115
